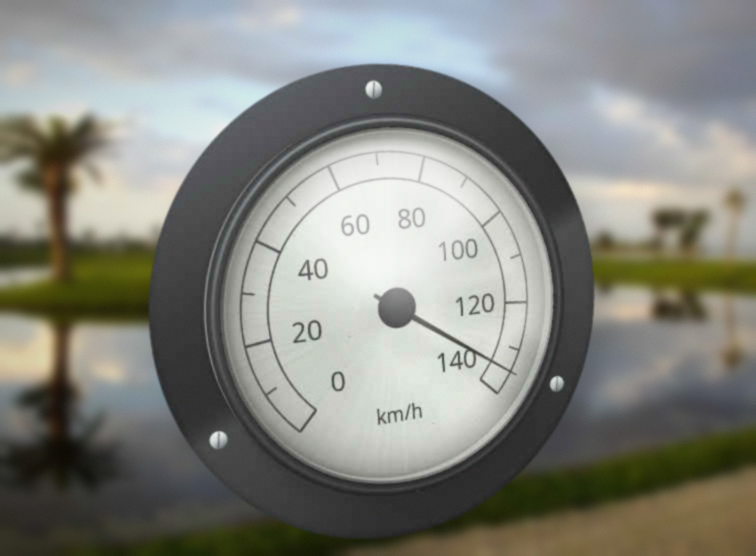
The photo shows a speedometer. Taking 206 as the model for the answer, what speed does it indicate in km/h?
135
